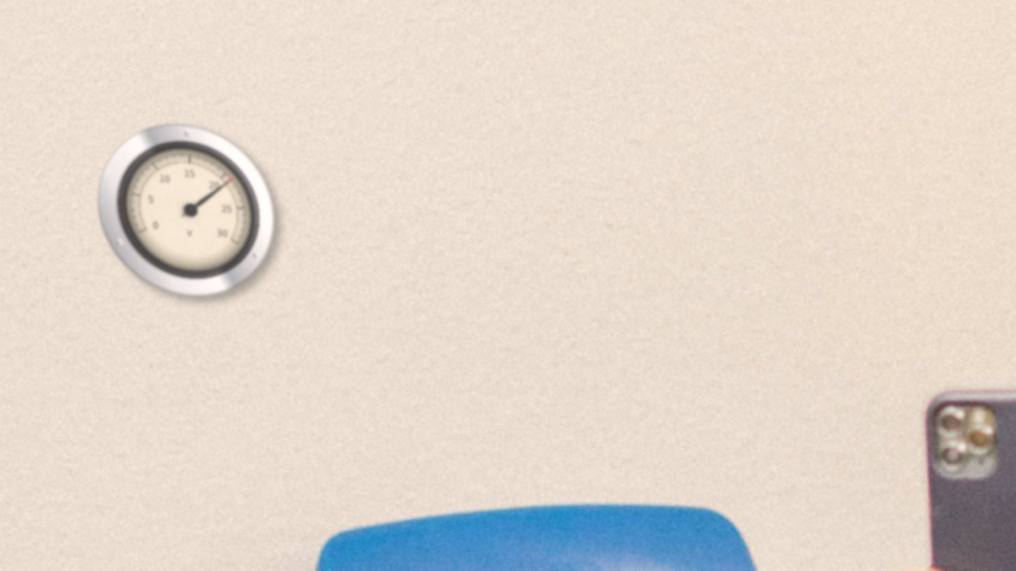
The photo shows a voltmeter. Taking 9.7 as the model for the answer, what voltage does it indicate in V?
21
